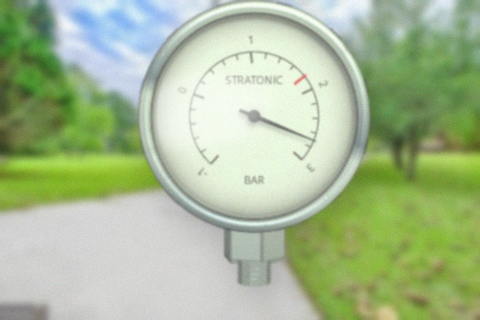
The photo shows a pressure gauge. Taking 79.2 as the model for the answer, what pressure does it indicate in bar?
2.7
